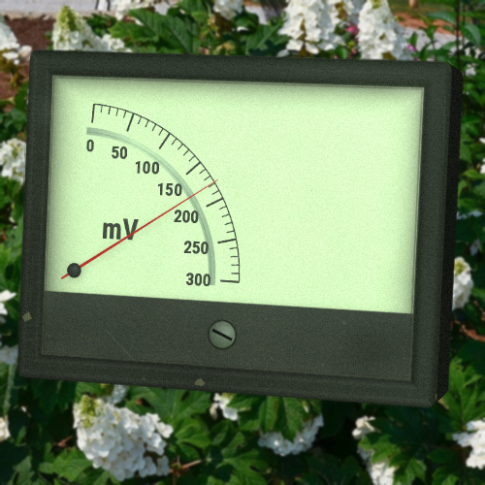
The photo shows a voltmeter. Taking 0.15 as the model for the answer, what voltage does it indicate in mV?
180
